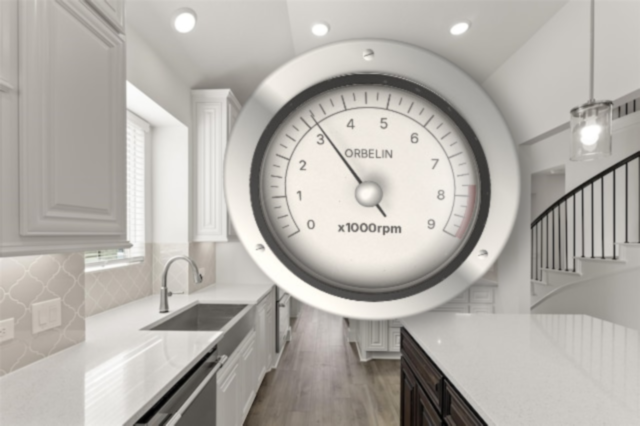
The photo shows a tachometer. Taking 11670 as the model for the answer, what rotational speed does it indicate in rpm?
3250
